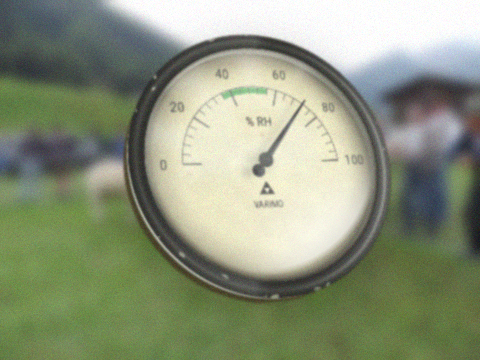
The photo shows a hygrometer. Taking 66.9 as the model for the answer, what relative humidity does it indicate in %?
72
